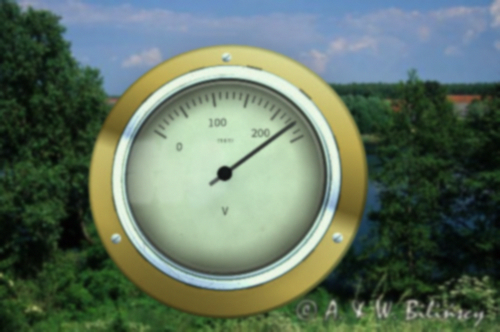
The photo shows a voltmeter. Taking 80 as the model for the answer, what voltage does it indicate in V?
230
